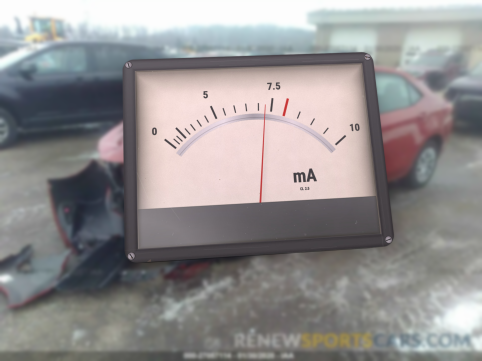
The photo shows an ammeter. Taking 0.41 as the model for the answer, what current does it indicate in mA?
7.25
